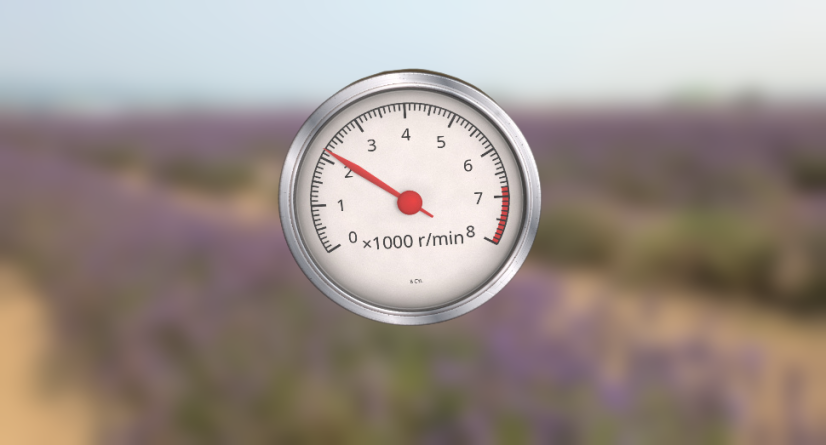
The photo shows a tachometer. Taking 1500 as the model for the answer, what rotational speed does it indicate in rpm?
2200
